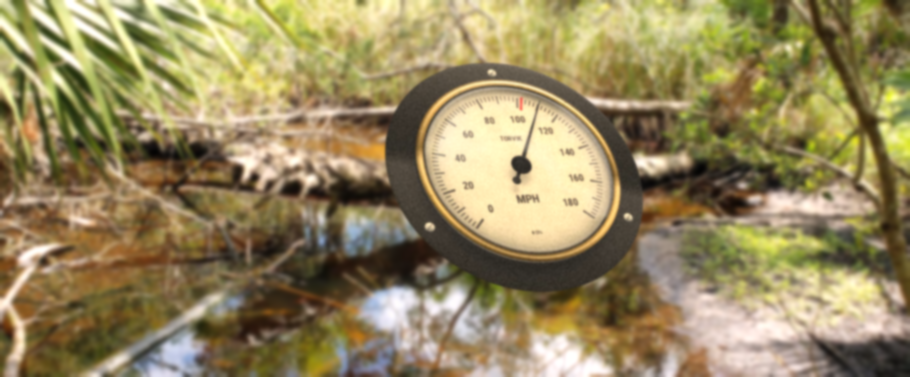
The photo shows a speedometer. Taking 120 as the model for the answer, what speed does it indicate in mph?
110
